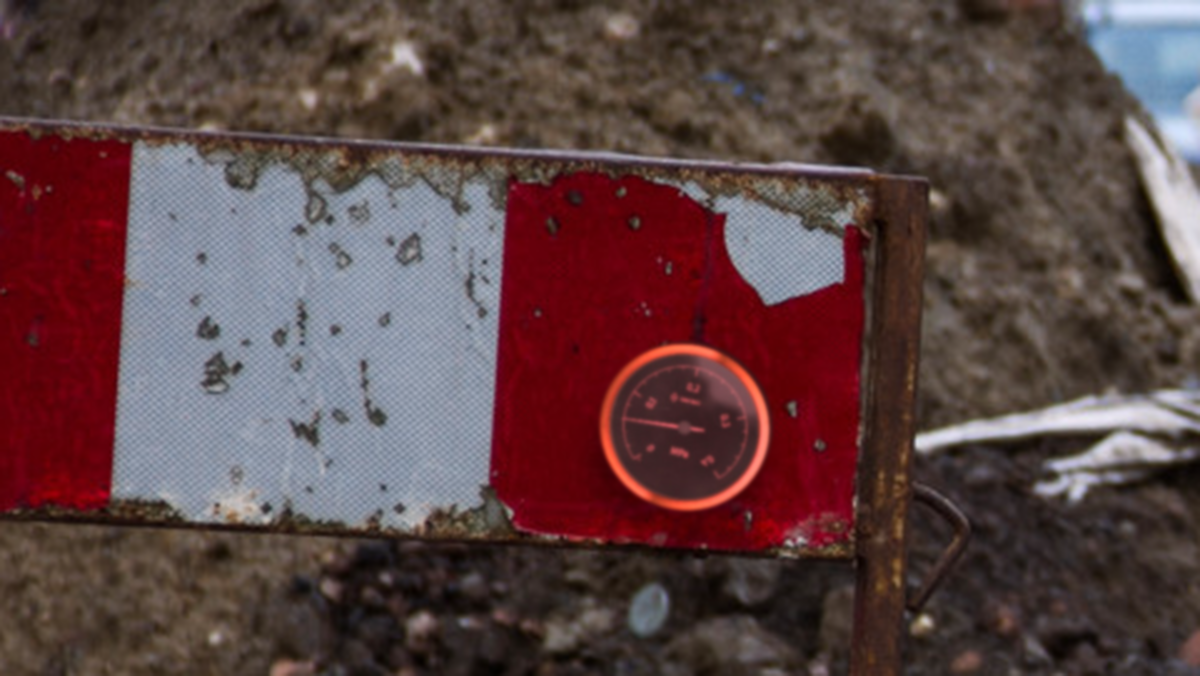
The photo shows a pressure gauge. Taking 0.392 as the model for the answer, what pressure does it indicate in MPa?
0.06
